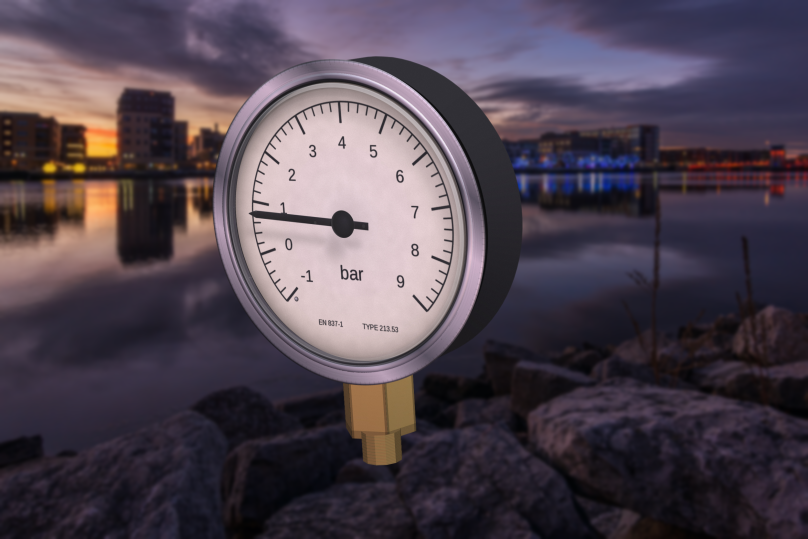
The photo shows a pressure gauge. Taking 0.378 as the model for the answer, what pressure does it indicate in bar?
0.8
